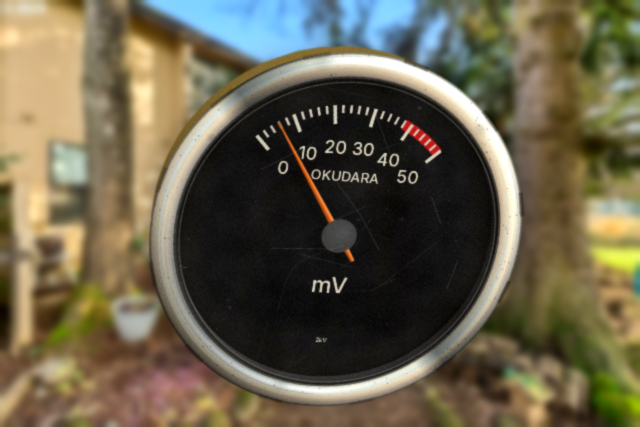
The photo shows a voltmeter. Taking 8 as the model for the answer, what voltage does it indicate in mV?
6
